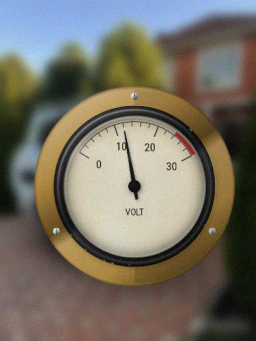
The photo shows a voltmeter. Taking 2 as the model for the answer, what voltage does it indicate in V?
12
